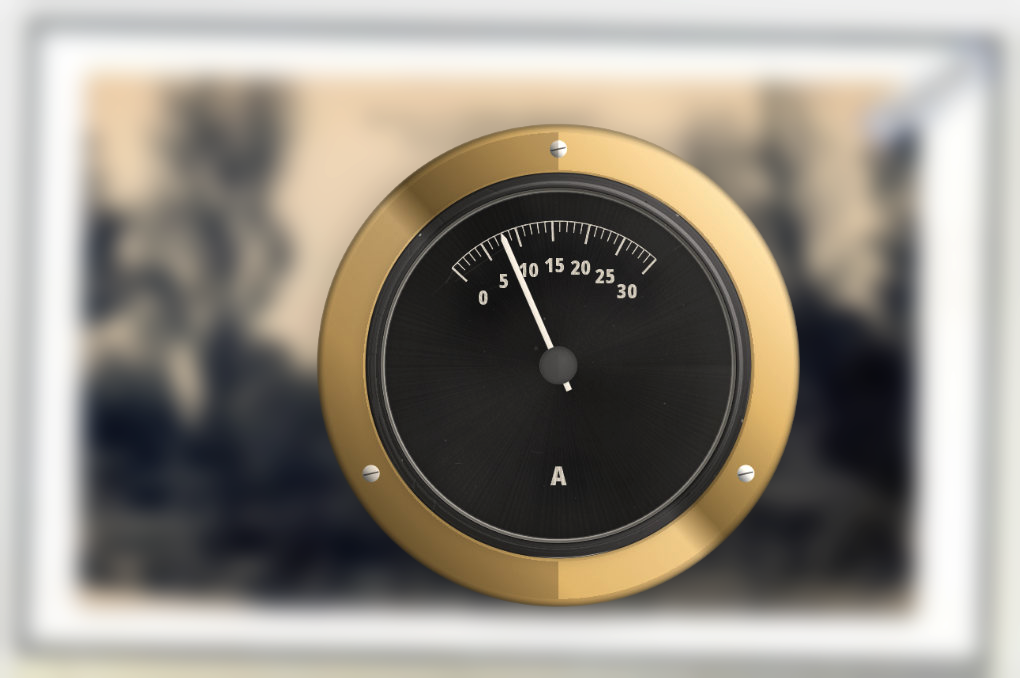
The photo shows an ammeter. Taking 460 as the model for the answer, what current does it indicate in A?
8
